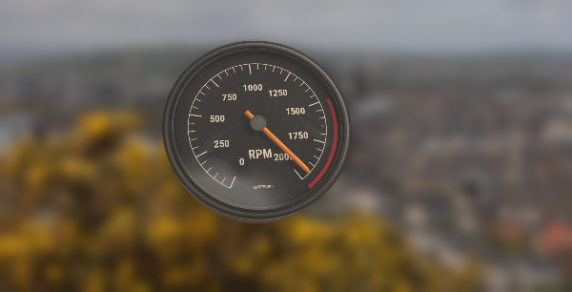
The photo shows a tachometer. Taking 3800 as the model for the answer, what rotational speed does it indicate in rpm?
1950
